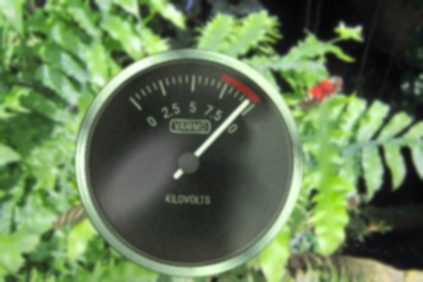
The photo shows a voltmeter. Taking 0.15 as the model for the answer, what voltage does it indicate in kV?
9.5
